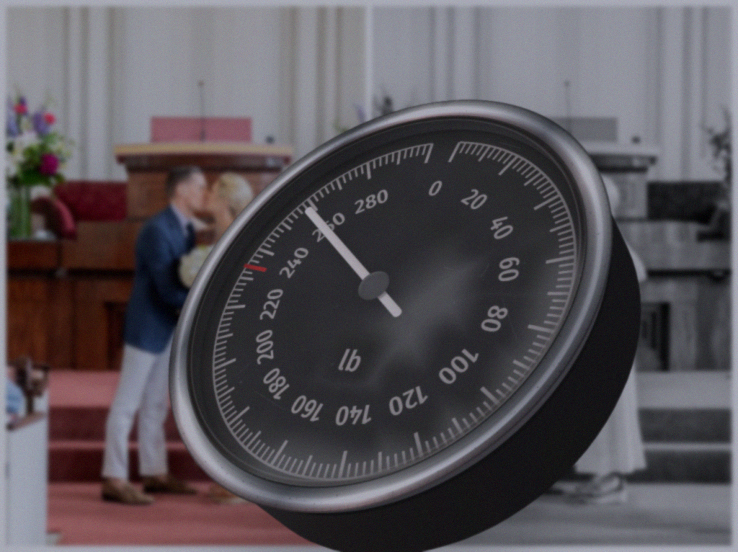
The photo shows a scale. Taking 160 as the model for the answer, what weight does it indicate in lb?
258
